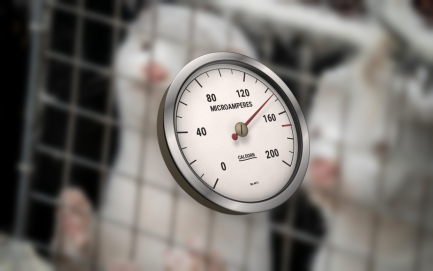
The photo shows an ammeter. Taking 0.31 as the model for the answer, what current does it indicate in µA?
145
